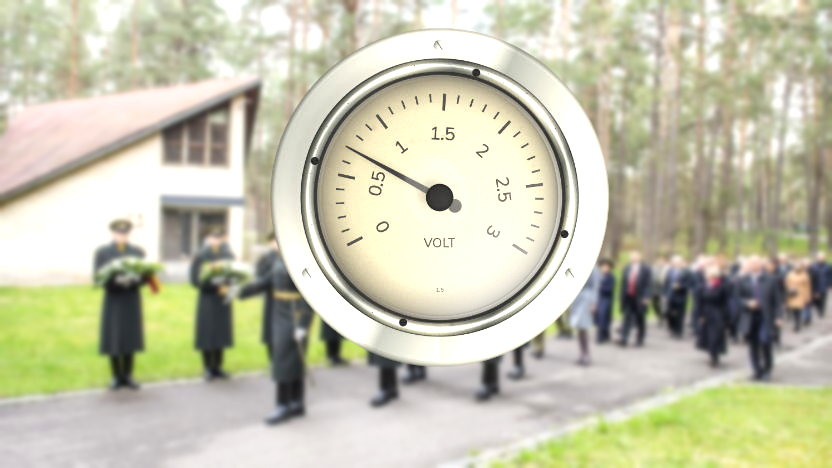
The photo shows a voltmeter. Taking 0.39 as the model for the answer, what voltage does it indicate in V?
0.7
